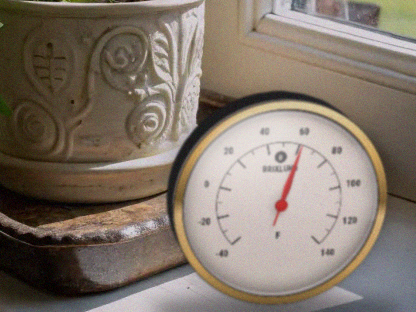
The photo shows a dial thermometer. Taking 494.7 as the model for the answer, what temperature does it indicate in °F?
60
